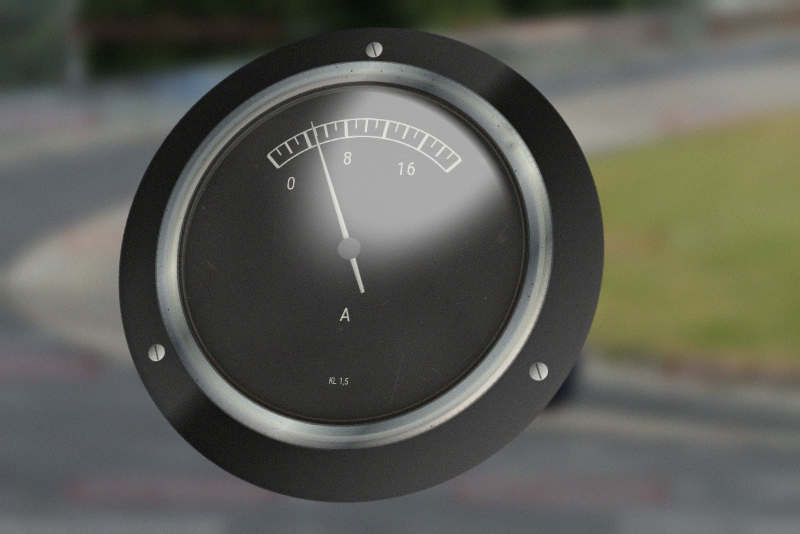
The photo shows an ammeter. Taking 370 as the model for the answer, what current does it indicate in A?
5
